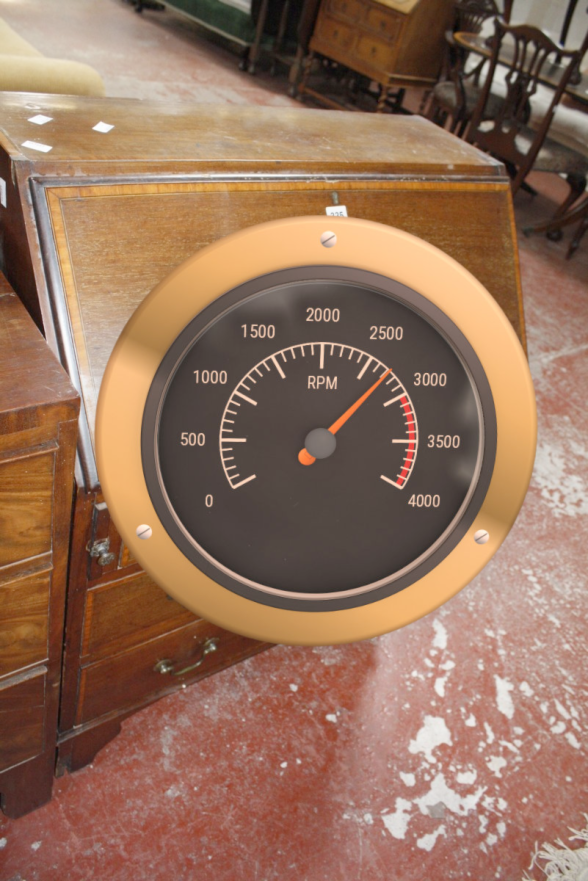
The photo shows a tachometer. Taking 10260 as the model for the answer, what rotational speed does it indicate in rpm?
2700
